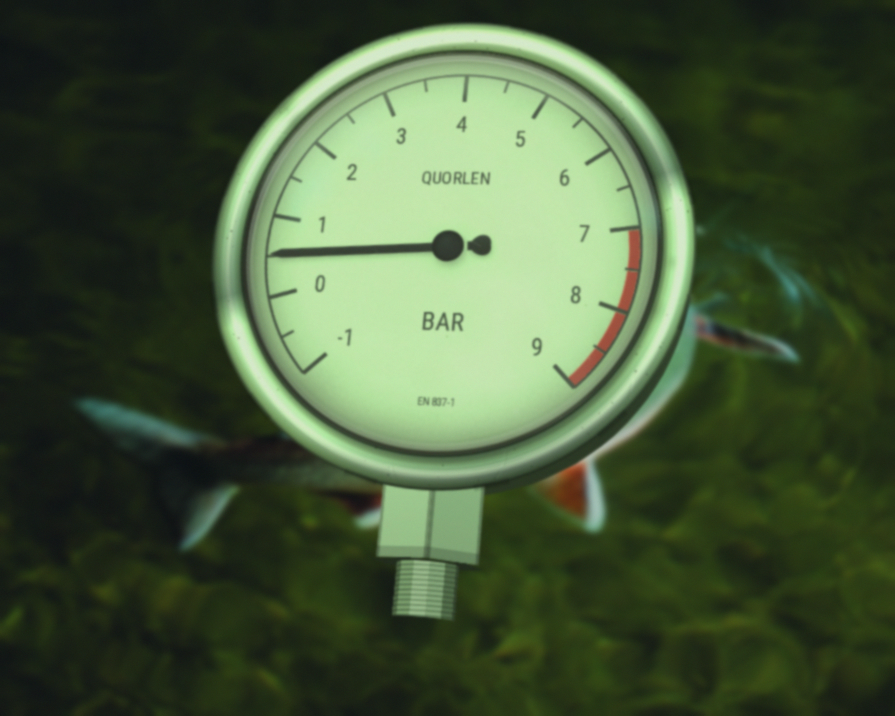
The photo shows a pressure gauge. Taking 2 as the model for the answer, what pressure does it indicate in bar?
0.5
